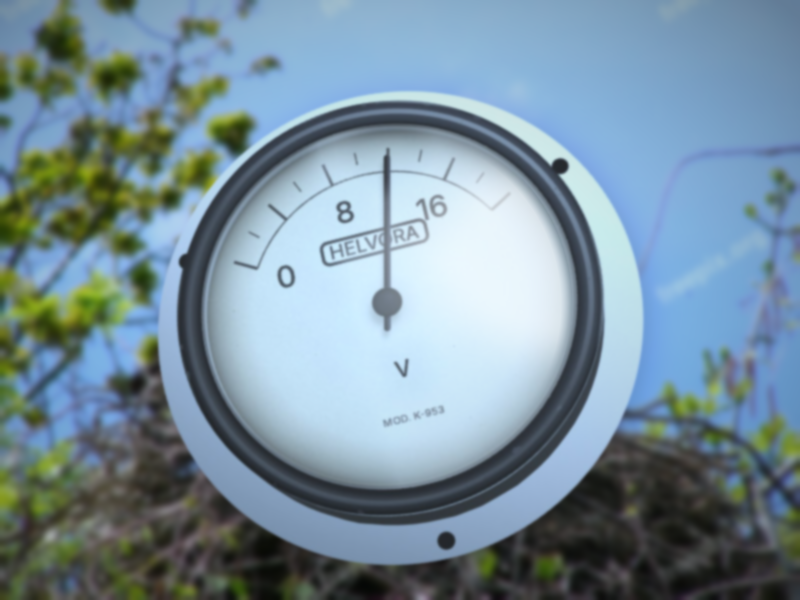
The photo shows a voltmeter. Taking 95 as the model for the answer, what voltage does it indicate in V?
12
